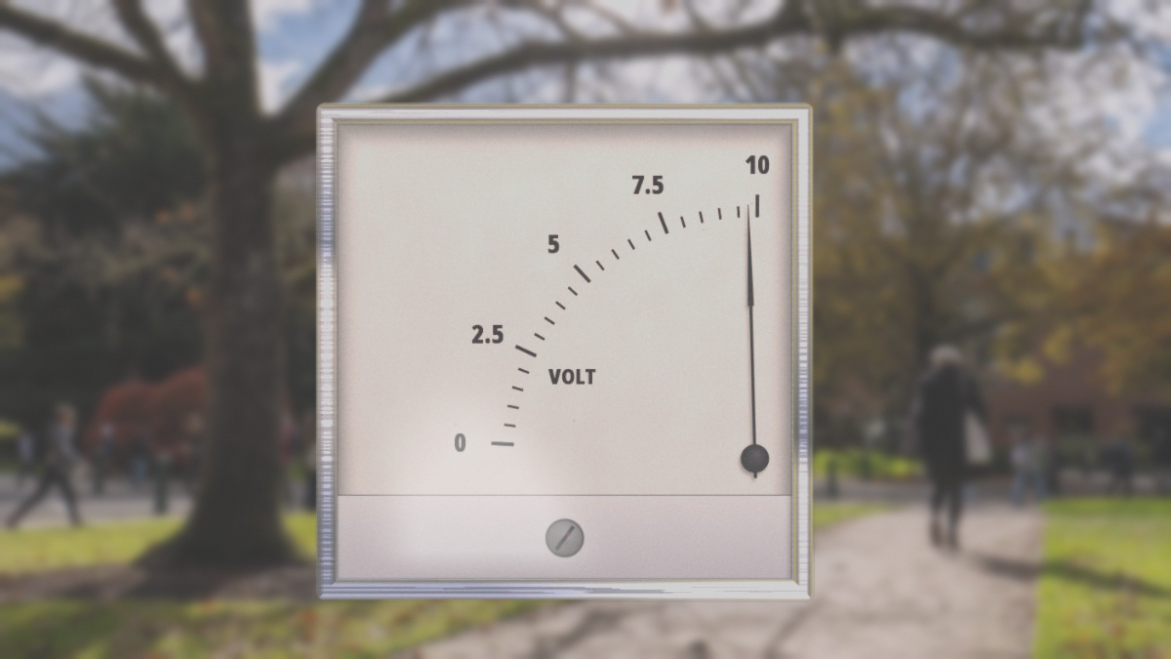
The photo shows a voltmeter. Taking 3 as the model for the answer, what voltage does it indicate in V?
9.75
